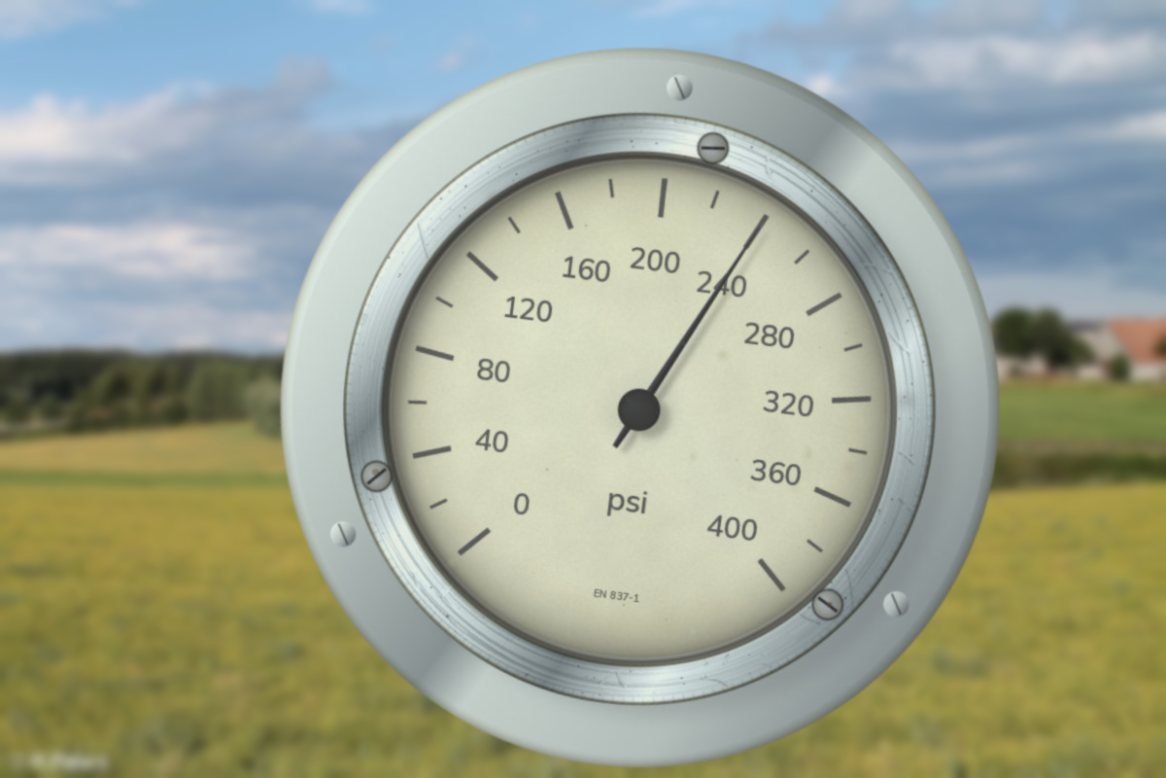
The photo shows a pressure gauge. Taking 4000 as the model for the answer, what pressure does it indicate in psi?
240
